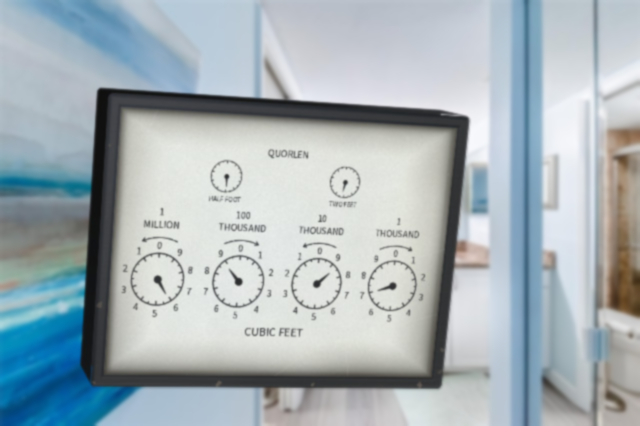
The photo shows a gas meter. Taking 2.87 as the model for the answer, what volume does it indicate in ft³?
588700
